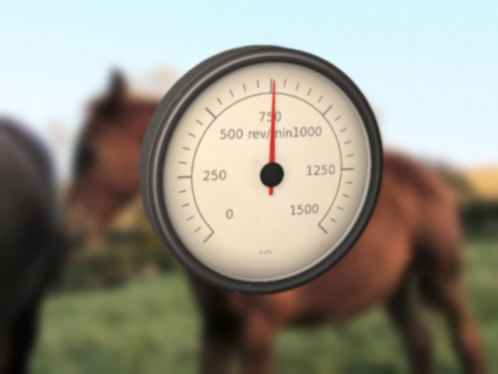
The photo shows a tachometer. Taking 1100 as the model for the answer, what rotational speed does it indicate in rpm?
750
